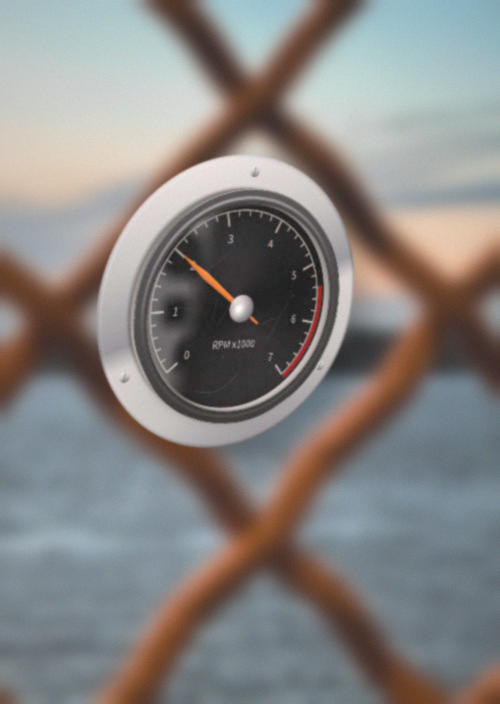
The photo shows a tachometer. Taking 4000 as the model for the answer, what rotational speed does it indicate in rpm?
2000
